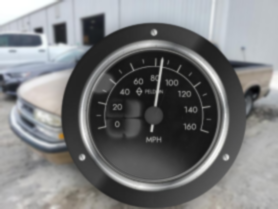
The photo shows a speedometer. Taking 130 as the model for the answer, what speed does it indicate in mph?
85
